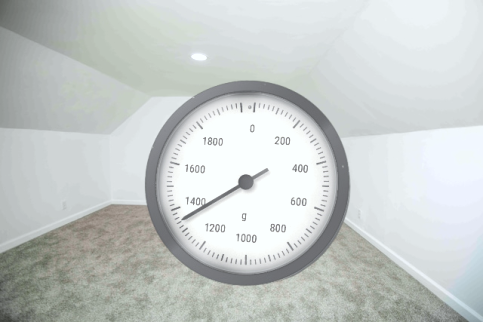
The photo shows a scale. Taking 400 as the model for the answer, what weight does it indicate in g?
1340
